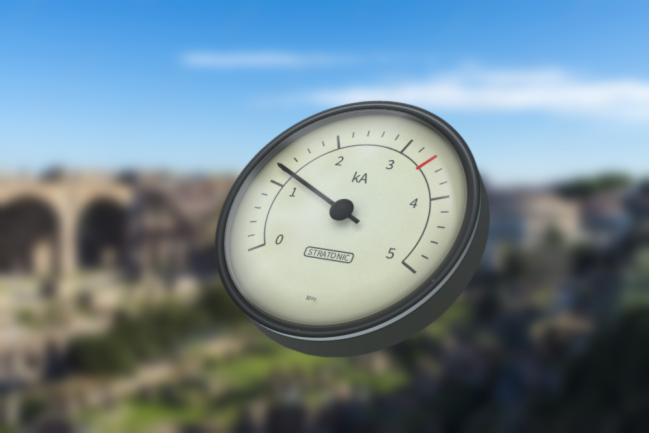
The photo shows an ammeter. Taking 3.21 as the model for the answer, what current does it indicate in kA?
1.2
